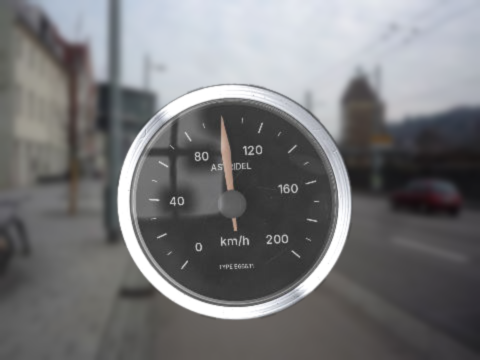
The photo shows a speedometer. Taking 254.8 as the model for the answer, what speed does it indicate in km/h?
100
